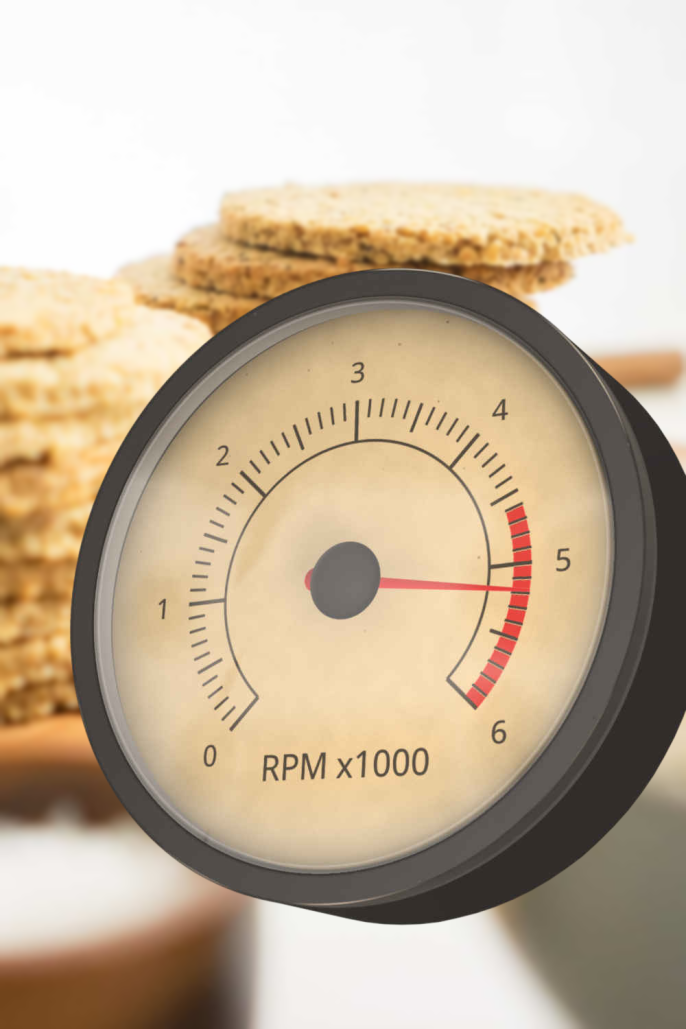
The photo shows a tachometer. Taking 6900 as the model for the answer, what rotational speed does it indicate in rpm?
5200
